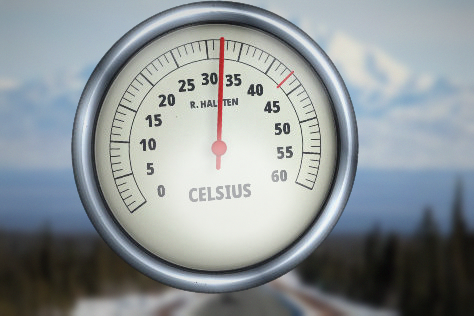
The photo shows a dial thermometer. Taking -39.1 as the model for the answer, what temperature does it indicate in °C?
32
